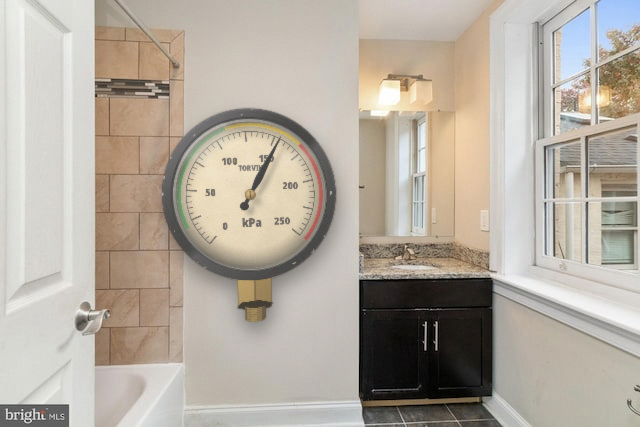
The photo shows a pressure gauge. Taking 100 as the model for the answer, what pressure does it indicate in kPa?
155
